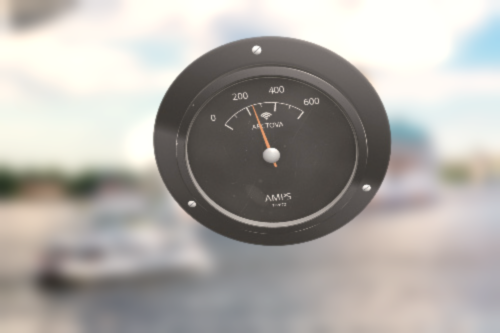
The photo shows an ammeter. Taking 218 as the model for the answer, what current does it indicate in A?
250
